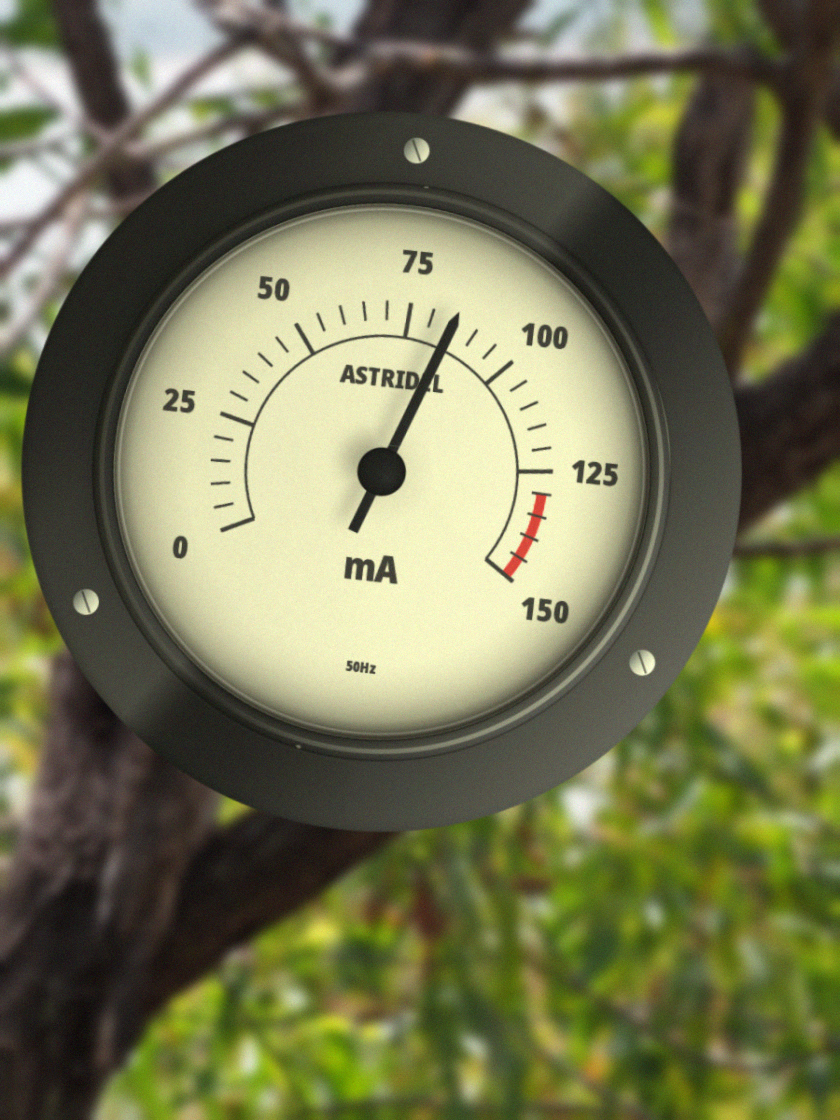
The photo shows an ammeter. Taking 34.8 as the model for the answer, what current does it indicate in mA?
85
